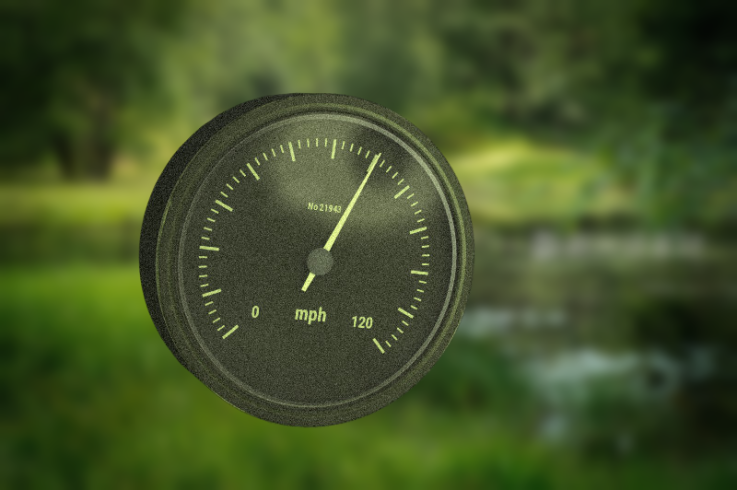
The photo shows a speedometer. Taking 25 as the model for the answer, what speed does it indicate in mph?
70
